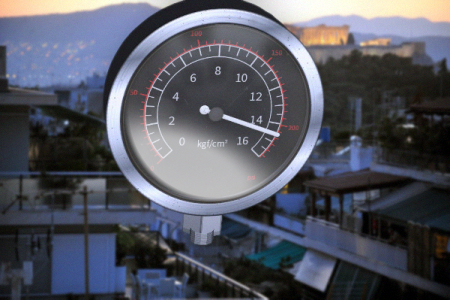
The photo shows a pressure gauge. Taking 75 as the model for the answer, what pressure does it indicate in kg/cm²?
14.5
